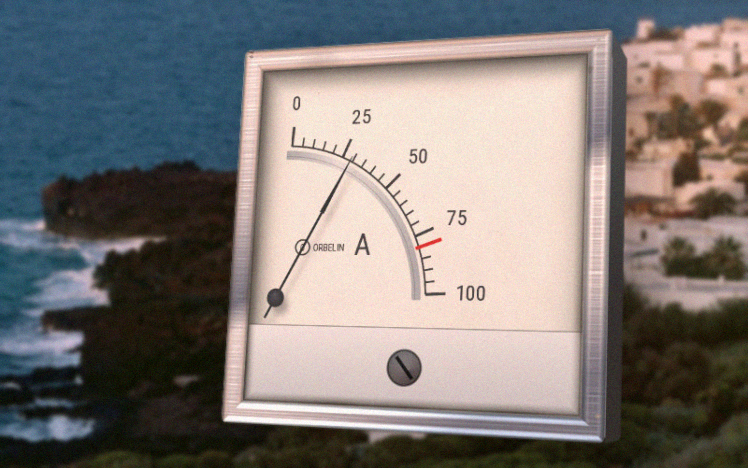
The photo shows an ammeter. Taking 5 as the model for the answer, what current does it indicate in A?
30
